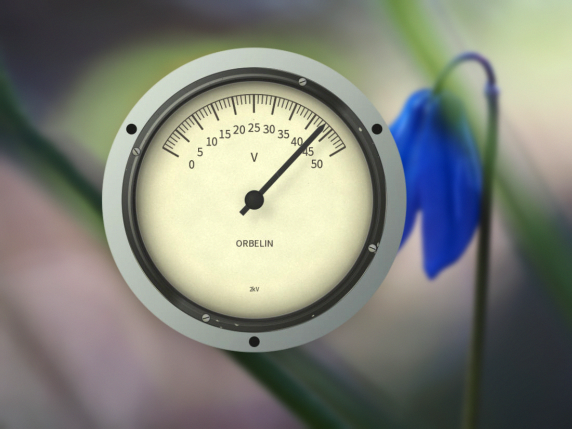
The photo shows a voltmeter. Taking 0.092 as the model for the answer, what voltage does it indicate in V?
43
